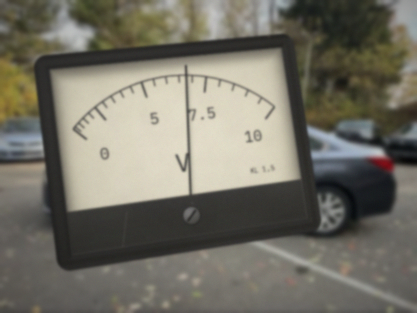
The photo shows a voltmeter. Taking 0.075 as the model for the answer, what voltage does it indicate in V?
6.75
